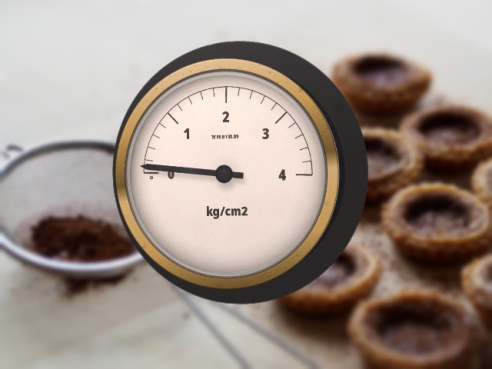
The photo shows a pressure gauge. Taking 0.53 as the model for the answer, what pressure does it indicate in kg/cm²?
0.1
